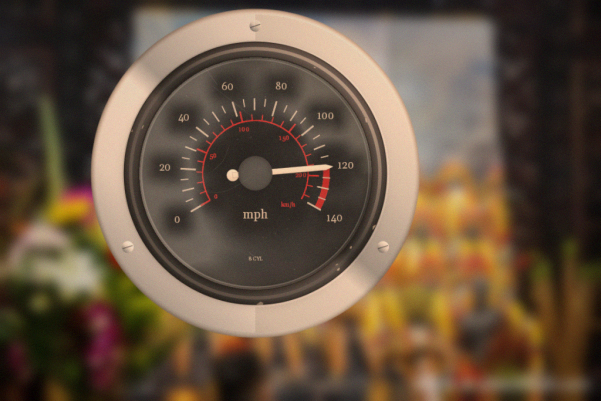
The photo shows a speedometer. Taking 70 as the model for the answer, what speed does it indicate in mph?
120
